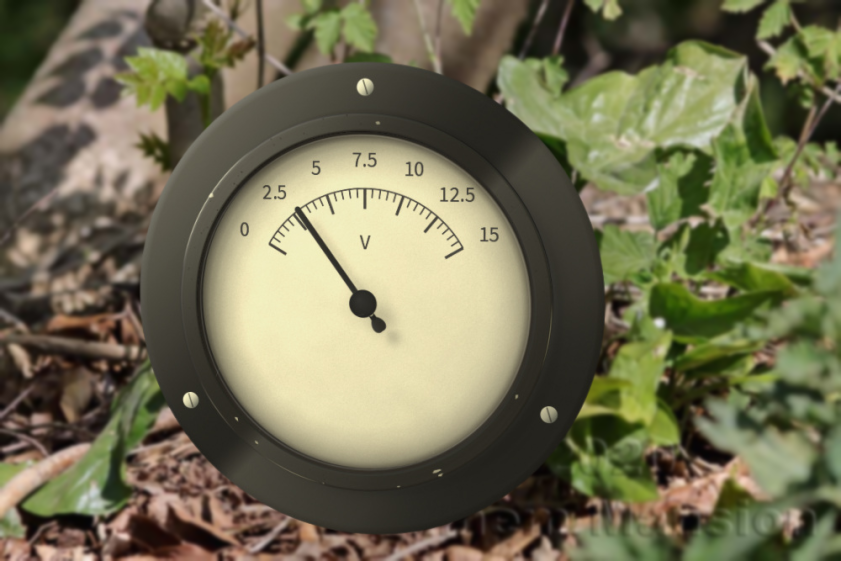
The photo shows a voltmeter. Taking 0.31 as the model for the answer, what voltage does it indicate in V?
3
